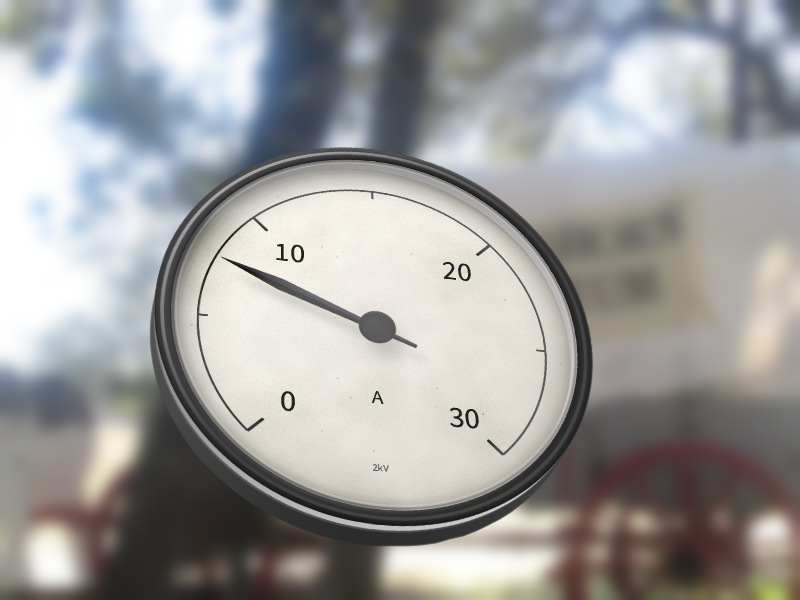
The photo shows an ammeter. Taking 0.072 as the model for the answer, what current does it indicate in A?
7.5
